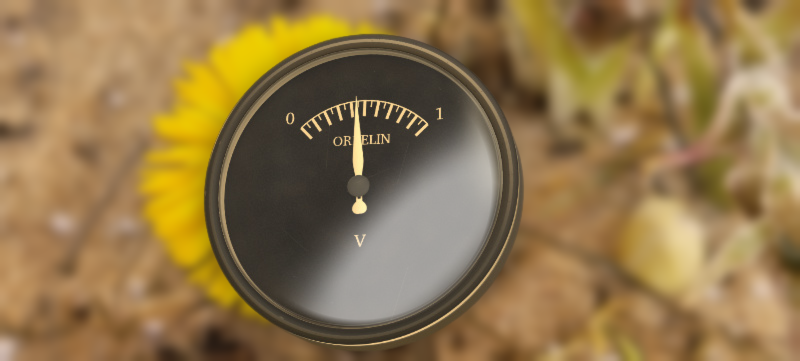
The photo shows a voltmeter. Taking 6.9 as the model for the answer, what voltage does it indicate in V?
0.45
